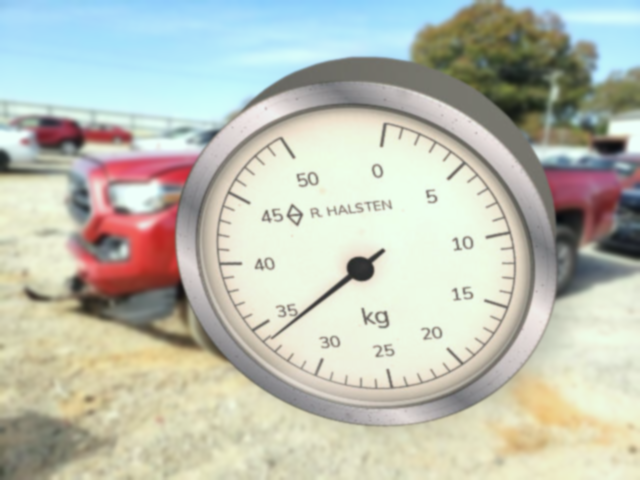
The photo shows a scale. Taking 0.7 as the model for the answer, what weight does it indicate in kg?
34
